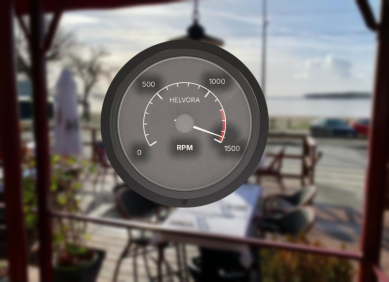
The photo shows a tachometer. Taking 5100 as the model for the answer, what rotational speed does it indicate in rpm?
1450
